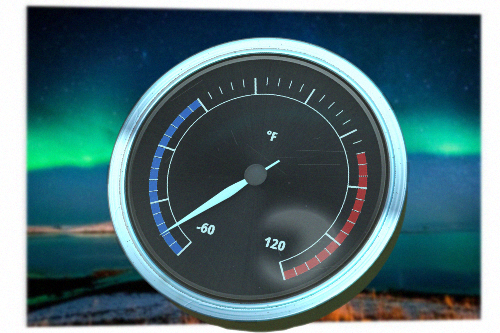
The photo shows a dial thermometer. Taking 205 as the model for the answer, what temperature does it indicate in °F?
-52
